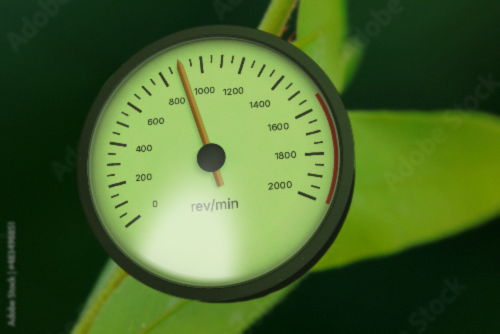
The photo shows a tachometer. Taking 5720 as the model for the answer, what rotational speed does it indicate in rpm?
900
